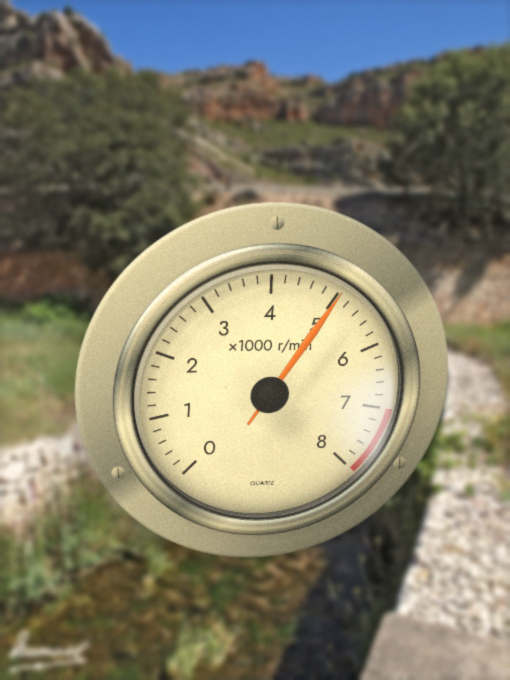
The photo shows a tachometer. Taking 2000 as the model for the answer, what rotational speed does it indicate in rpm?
5000
